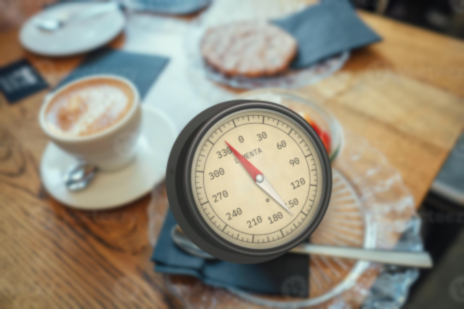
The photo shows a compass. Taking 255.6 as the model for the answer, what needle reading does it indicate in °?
340
